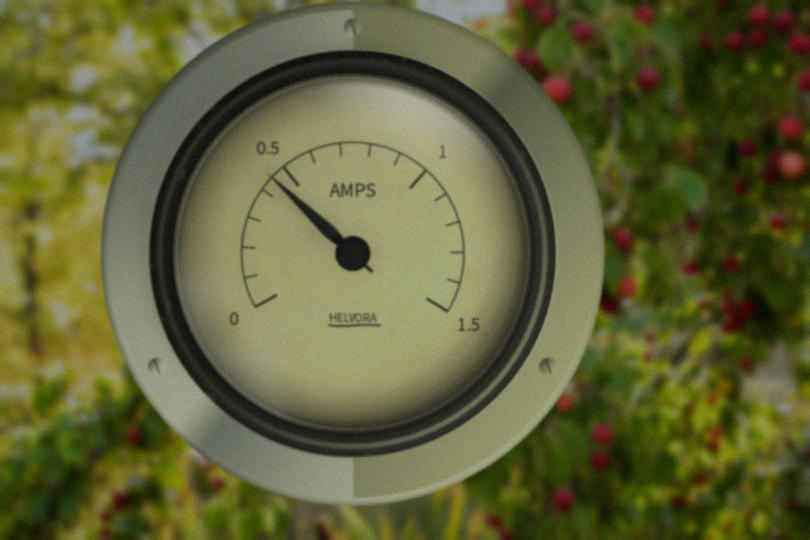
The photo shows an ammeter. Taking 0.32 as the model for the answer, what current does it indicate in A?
0.45
